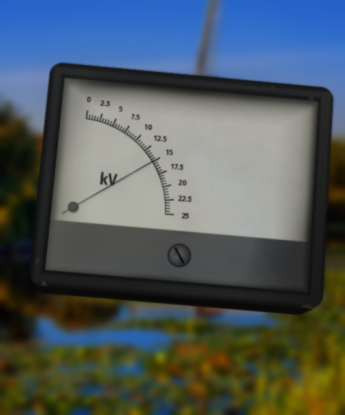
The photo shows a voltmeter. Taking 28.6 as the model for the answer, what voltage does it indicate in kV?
15
